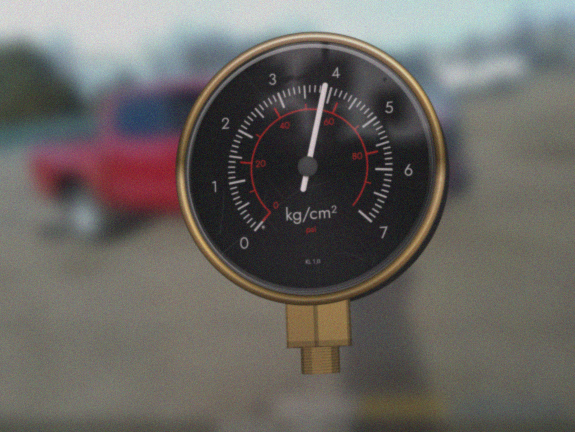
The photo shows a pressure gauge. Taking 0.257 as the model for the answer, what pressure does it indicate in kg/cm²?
3.9
